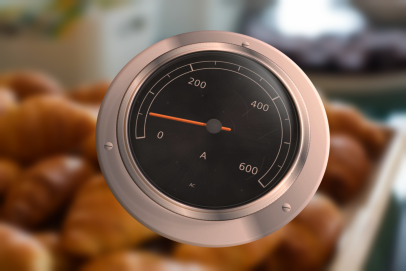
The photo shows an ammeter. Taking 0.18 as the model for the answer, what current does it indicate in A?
50
